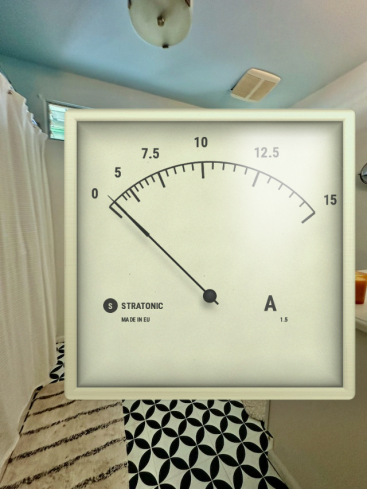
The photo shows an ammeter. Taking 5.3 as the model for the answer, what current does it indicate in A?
2.5
